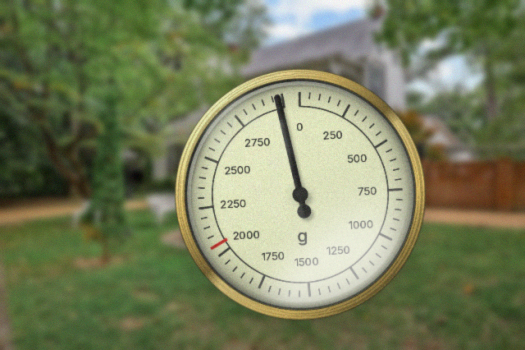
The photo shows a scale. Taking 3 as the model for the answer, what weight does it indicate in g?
2975
